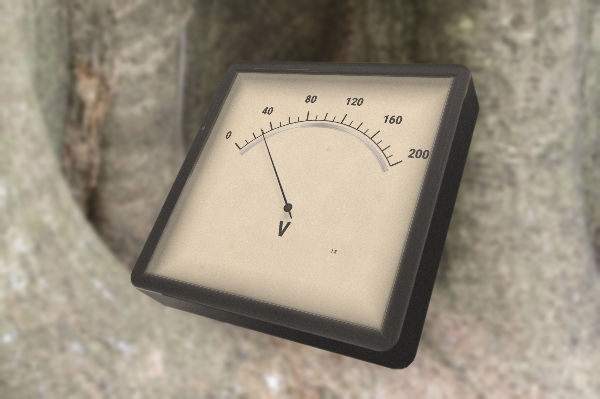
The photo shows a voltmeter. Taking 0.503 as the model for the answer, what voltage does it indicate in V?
30
